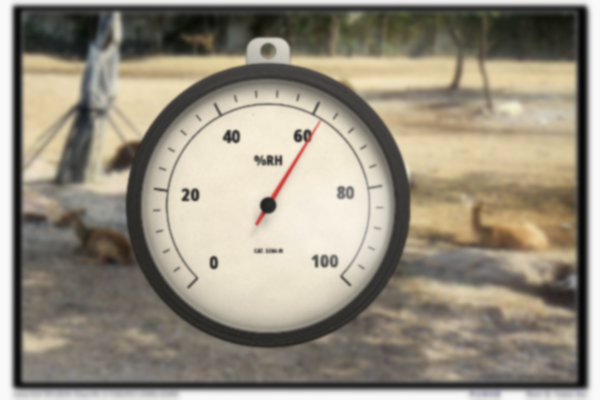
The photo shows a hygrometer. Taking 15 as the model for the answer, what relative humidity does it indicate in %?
62
